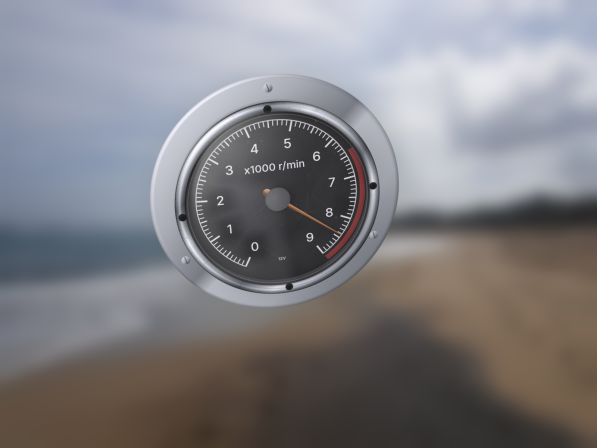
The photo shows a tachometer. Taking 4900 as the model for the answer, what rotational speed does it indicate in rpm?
8400
